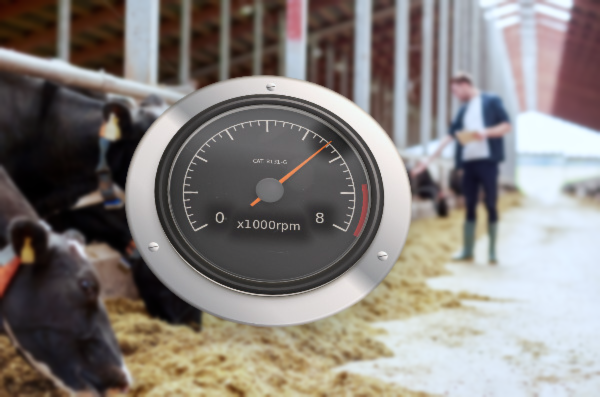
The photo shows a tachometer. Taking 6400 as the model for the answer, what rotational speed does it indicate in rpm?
5600
